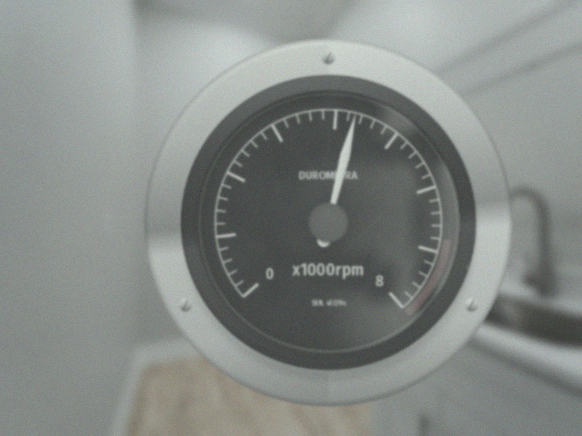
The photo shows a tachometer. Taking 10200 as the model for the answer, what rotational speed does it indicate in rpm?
4300
